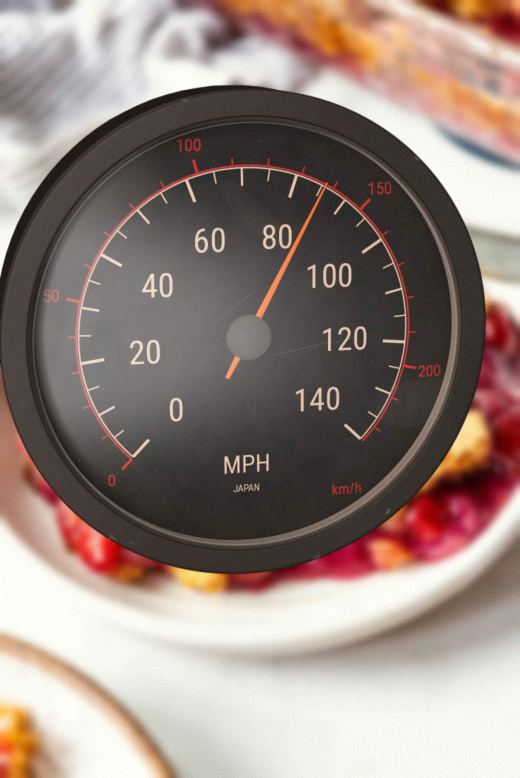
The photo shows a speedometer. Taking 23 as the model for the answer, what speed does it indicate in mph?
85
